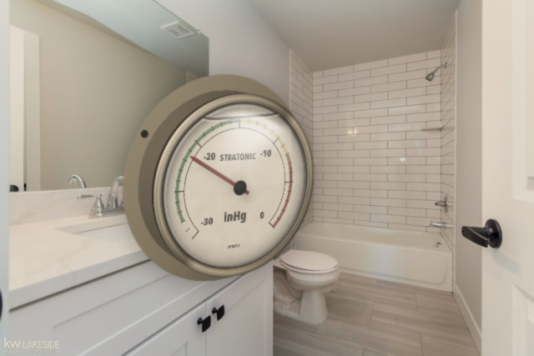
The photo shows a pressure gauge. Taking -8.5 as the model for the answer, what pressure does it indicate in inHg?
-21.5
